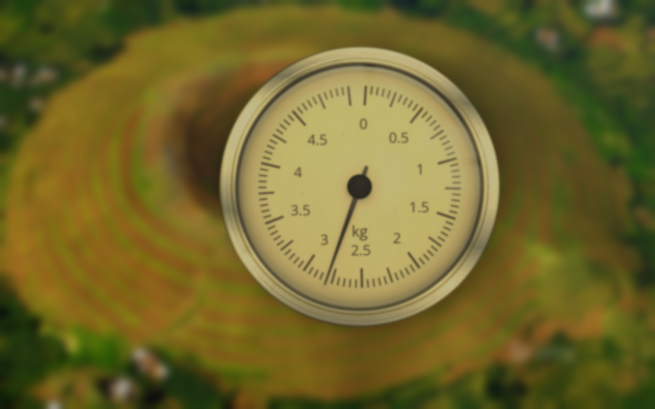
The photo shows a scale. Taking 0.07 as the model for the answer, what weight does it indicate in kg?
2.8
